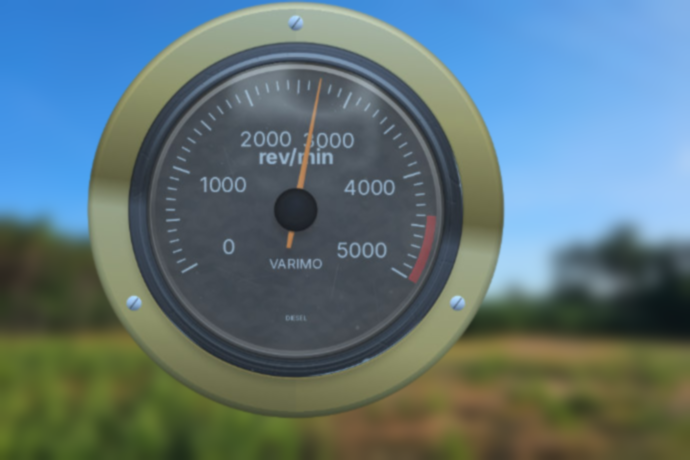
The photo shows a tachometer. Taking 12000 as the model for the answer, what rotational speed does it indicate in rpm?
2700
